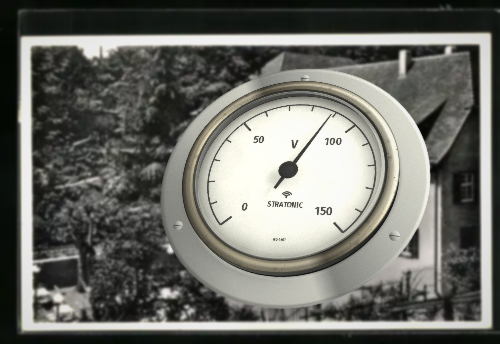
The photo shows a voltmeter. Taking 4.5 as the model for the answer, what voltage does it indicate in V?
90
